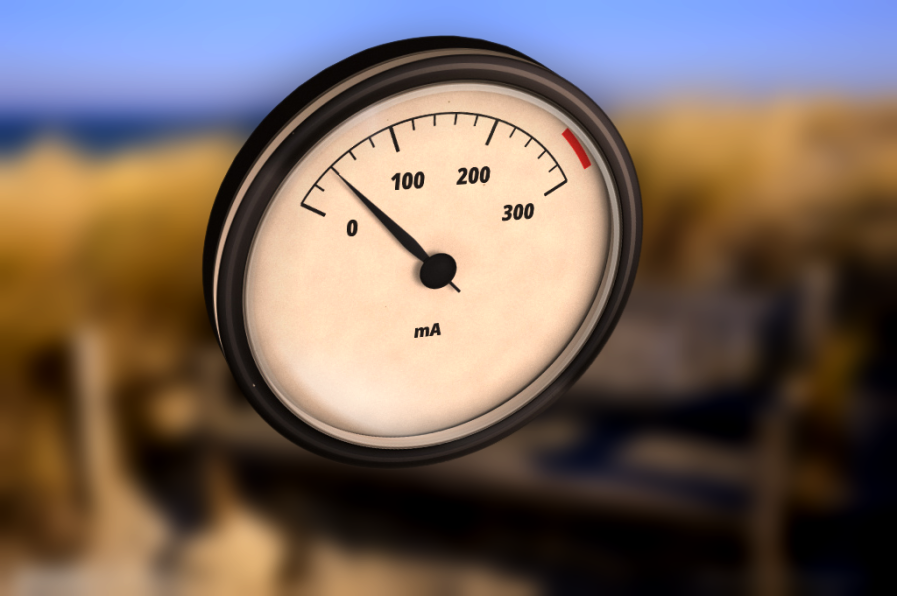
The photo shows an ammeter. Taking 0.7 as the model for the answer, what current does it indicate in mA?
40
